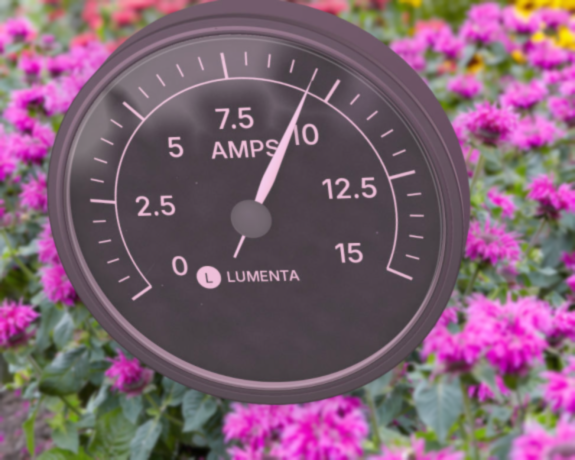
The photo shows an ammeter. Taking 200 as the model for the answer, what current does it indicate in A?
9.5
